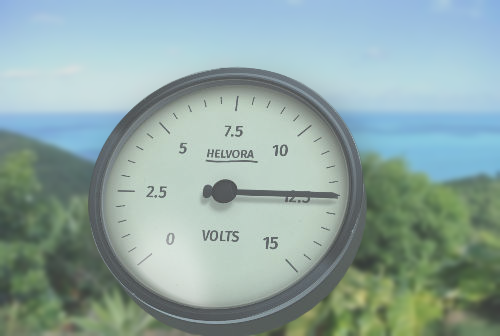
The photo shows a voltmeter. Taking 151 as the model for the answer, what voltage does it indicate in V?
12.5
